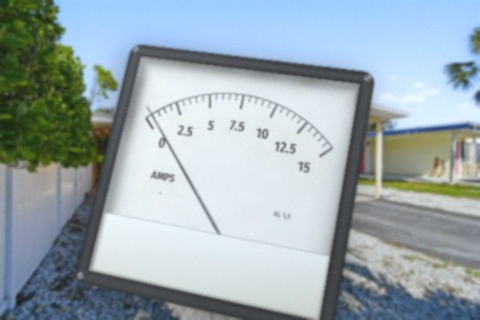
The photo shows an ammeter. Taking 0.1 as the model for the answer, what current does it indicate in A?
0.5
